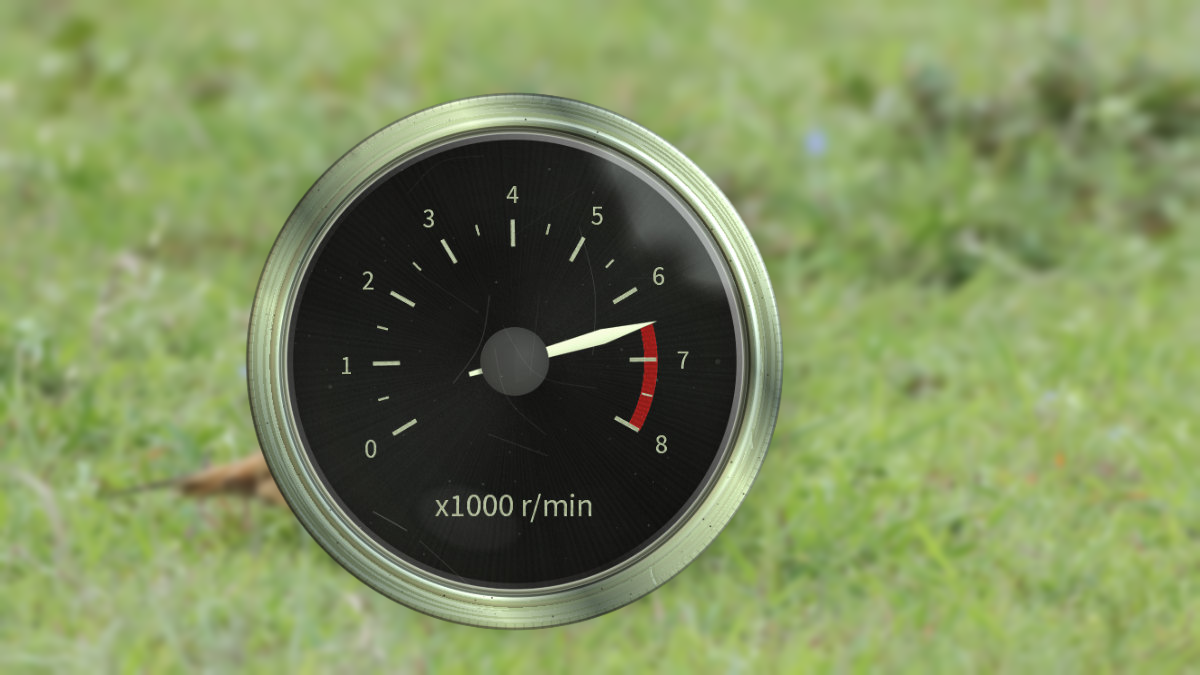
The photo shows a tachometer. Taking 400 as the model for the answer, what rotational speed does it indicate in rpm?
6500
